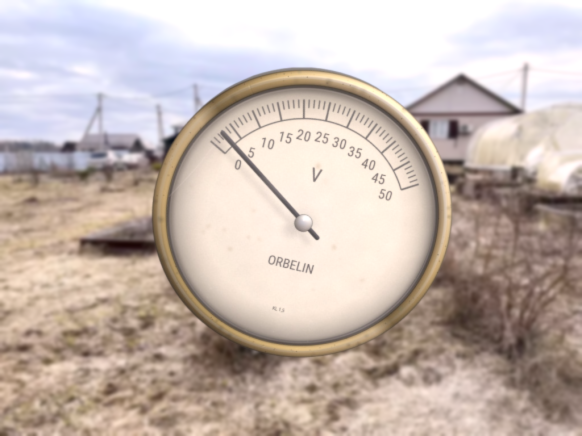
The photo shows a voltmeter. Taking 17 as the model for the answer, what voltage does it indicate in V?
3
